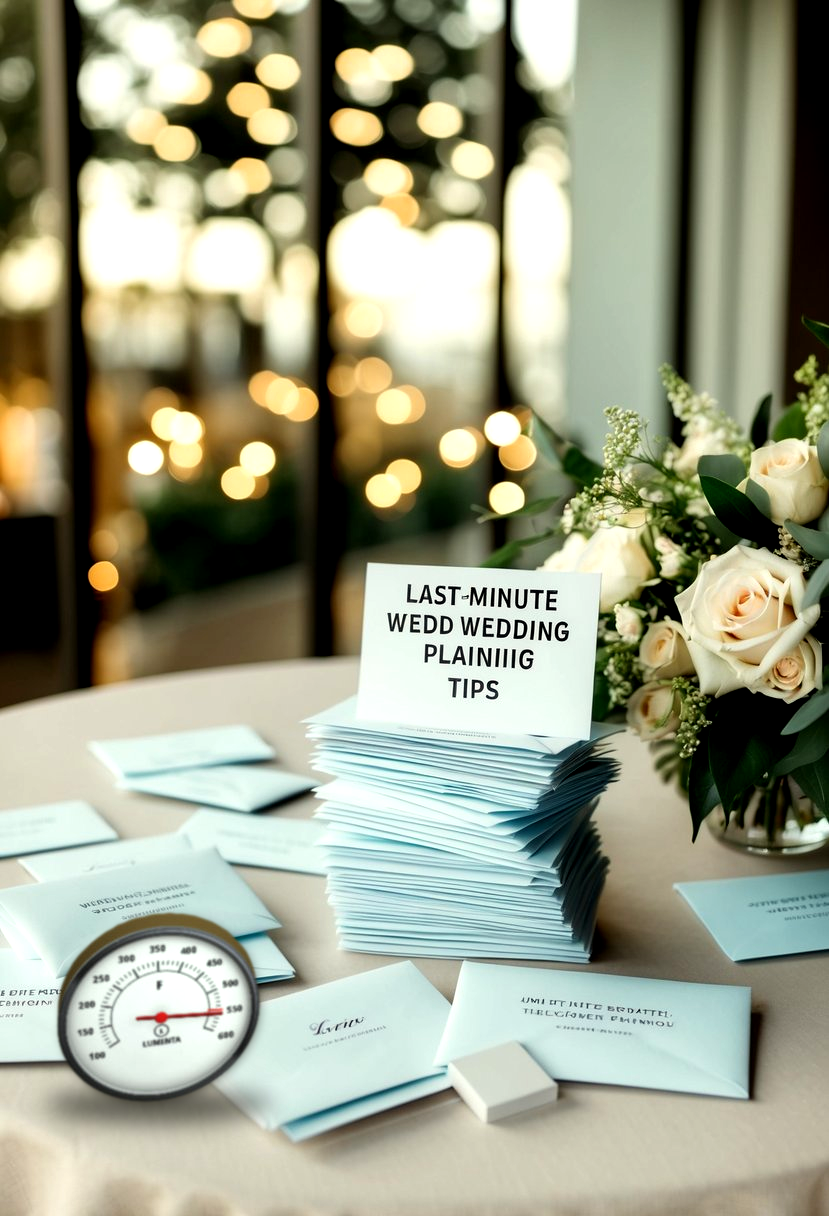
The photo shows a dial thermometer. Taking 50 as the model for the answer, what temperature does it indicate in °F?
550
